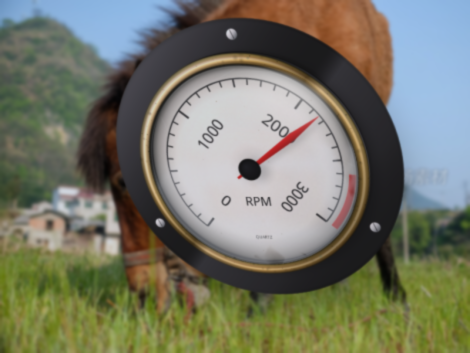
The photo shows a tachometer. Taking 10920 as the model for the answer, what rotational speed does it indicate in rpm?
2150
